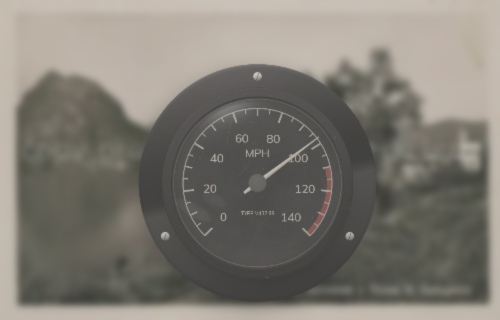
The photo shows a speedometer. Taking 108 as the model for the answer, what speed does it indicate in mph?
97.5
